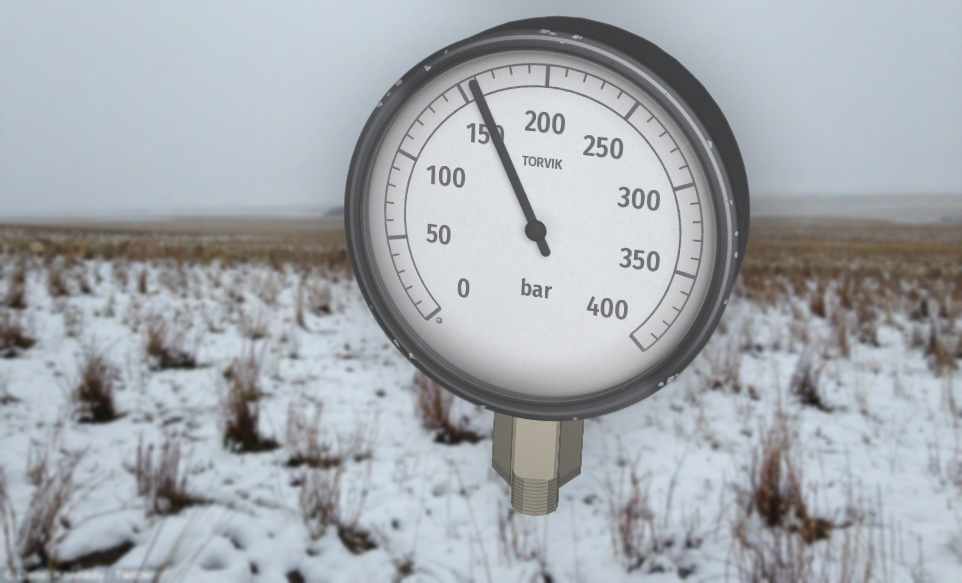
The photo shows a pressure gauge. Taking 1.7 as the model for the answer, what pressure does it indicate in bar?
160
